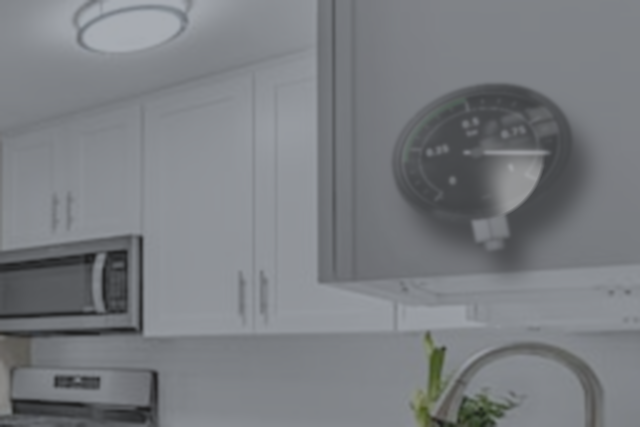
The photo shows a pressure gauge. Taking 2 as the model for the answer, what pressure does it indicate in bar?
0.9
